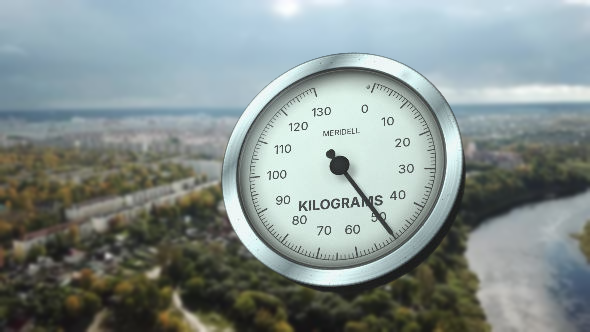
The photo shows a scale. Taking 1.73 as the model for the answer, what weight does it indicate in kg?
50
